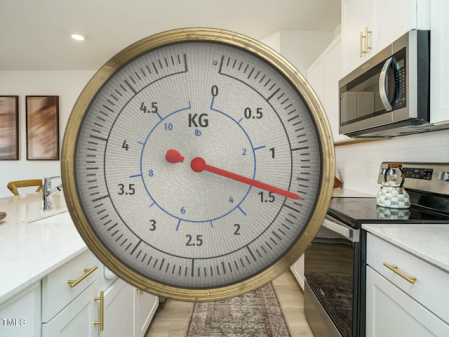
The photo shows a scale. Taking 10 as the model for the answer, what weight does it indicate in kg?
1.4
